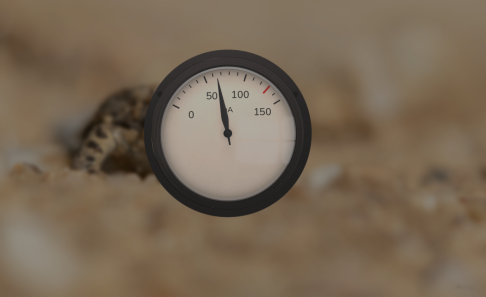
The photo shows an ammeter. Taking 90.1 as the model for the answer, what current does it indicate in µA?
65
